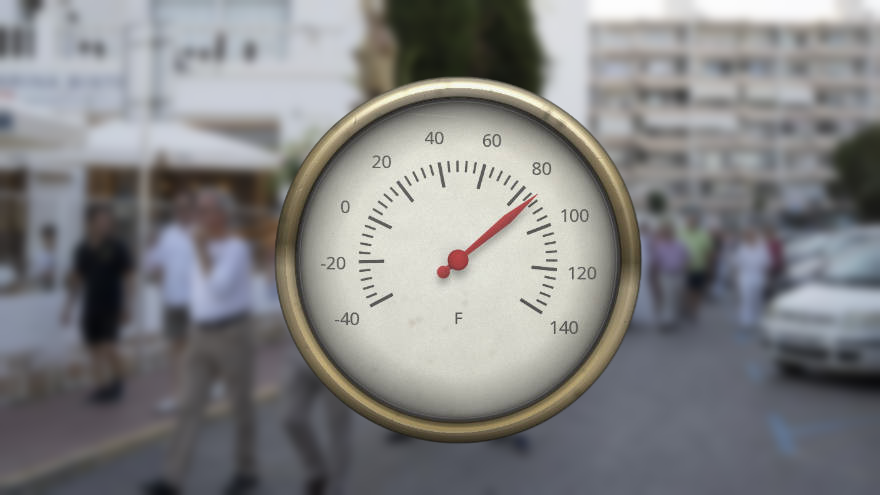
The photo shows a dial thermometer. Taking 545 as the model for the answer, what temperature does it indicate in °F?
86
